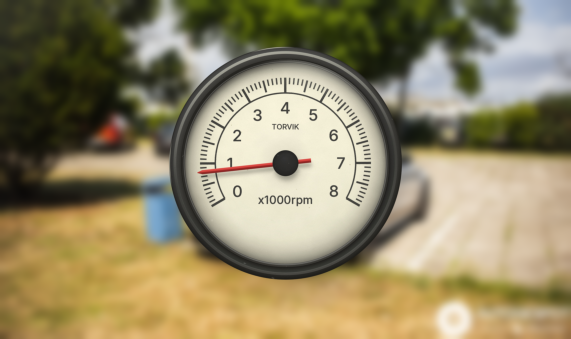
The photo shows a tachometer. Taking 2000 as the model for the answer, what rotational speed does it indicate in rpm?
800
